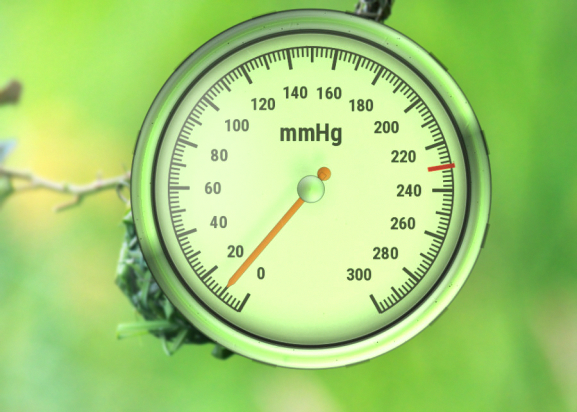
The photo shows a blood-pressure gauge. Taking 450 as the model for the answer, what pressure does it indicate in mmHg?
10
